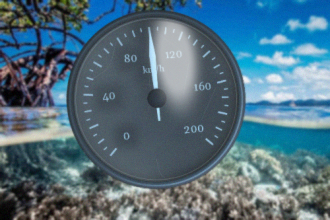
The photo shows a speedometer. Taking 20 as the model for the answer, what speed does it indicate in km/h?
100
